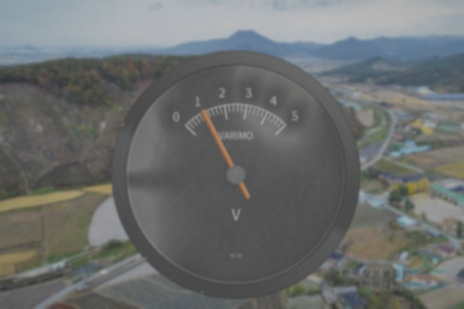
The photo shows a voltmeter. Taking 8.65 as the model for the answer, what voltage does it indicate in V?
1
